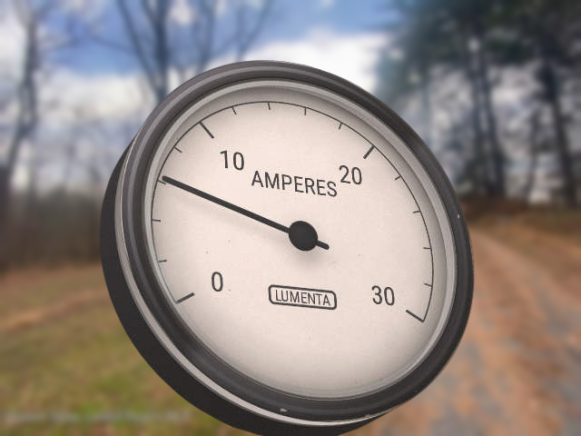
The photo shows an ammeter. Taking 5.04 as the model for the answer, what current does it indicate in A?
6
